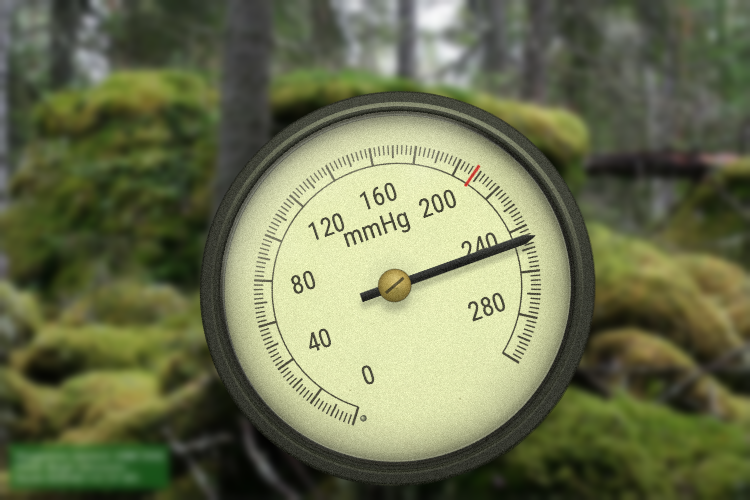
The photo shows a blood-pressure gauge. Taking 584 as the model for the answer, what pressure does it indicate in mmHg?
246
